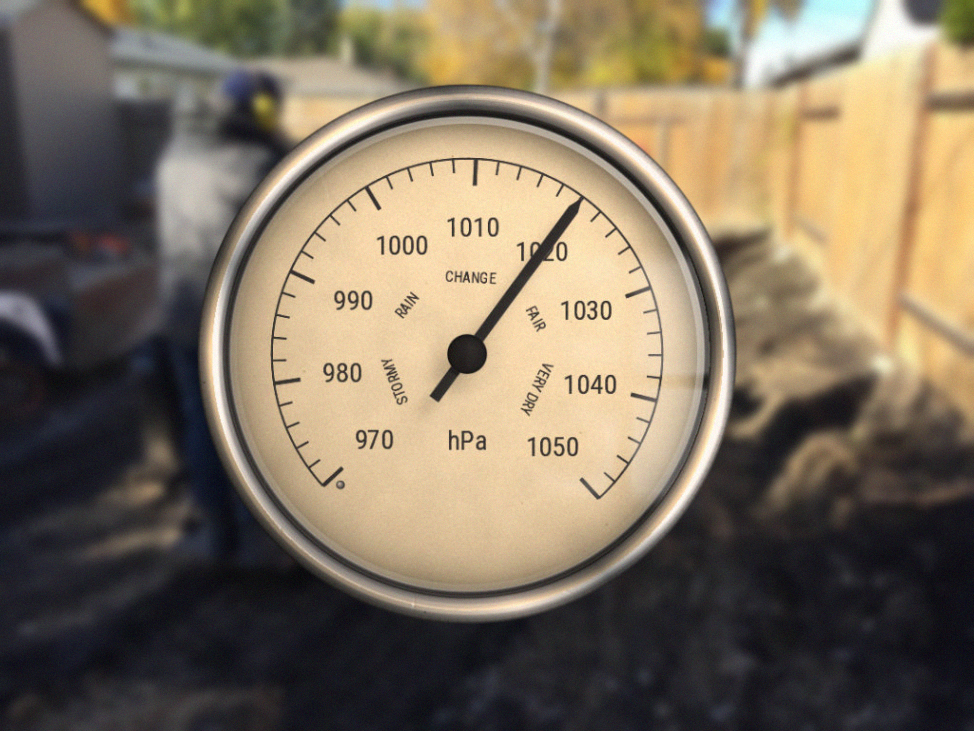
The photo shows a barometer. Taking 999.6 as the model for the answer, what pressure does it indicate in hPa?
1020
